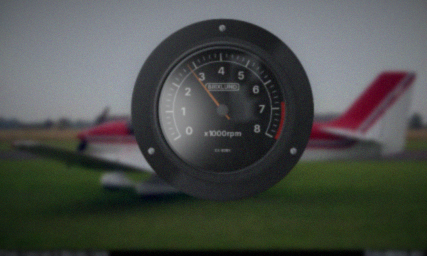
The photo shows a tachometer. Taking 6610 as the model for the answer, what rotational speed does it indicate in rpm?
2800
